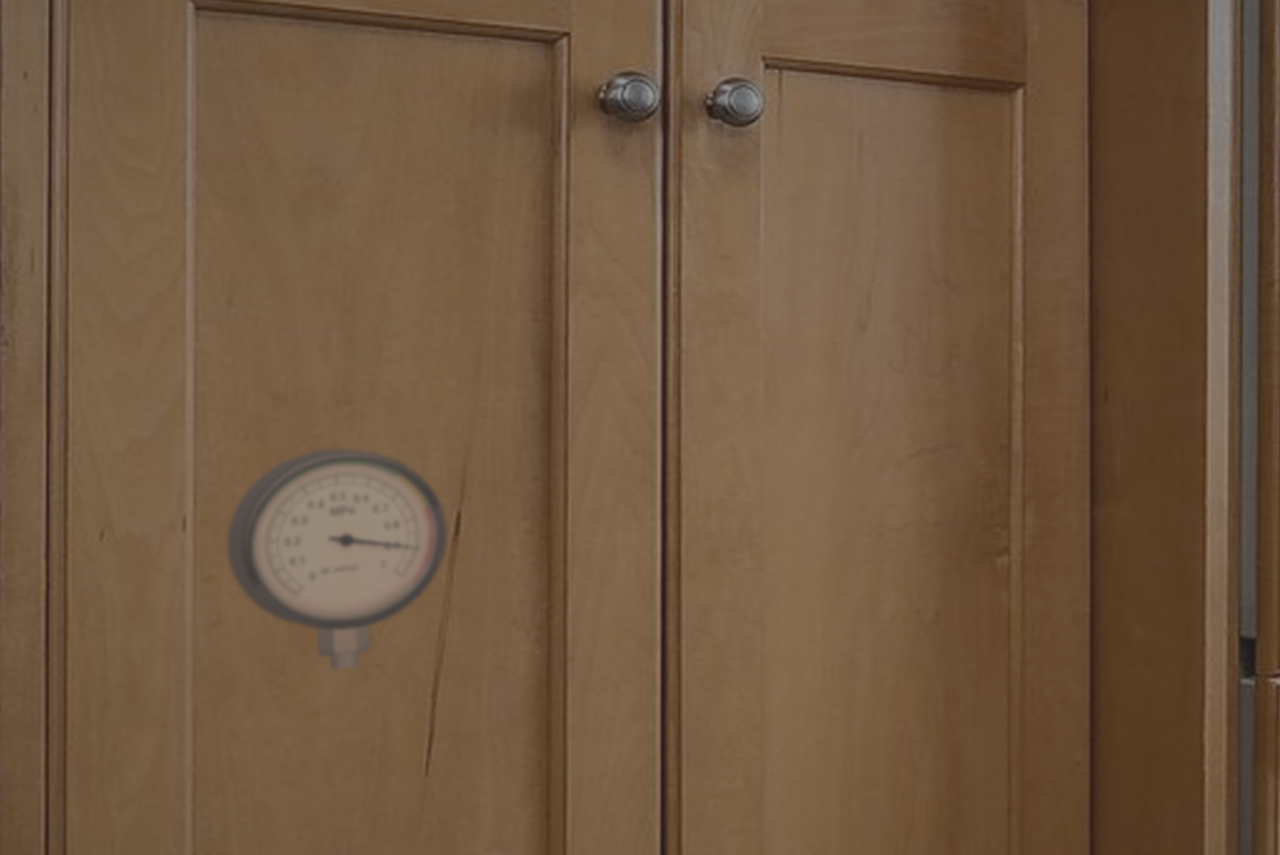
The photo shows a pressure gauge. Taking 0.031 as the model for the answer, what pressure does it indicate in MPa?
0.9
